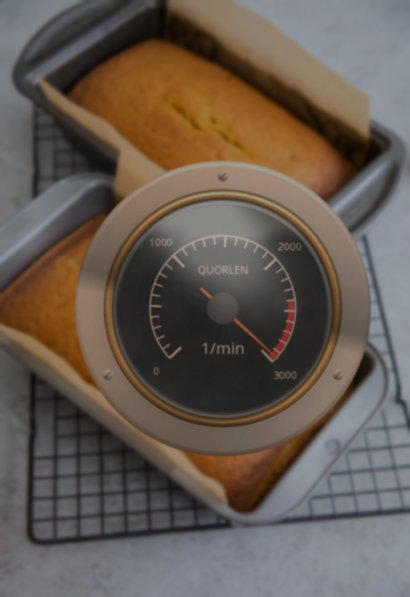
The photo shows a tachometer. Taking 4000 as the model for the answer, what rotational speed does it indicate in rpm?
2950
